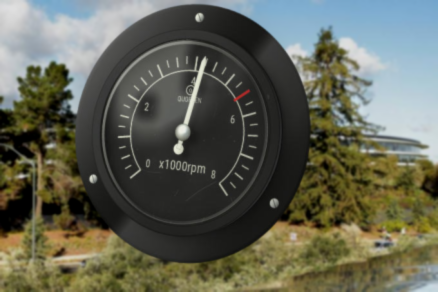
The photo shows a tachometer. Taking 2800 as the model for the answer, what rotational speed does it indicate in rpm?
4250
